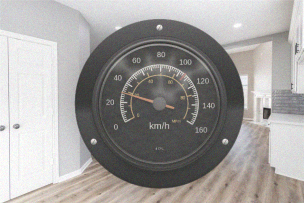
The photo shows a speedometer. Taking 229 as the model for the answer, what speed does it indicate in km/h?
30
